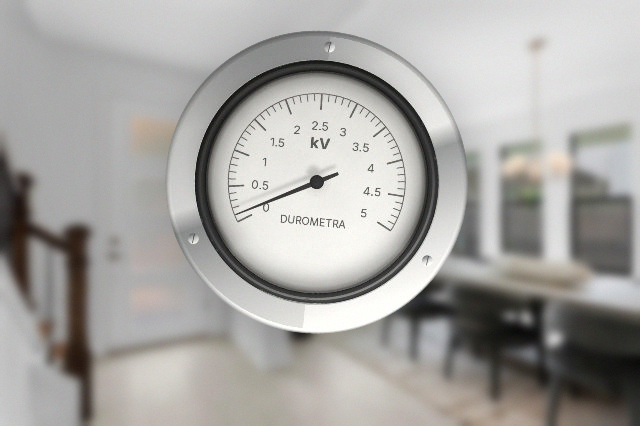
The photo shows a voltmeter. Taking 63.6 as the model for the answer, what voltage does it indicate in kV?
0.1
